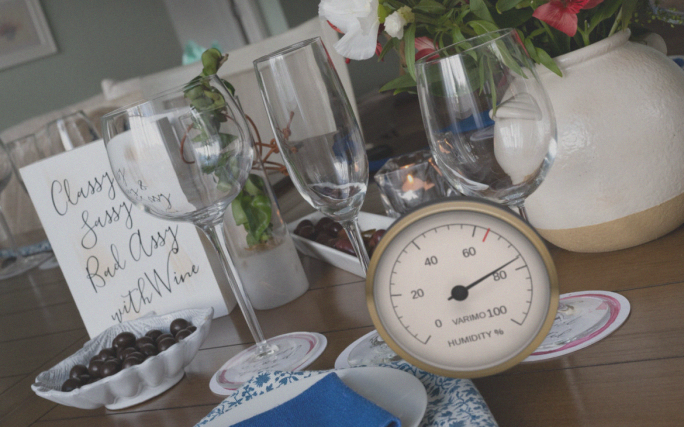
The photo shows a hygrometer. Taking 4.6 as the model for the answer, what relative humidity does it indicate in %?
76
